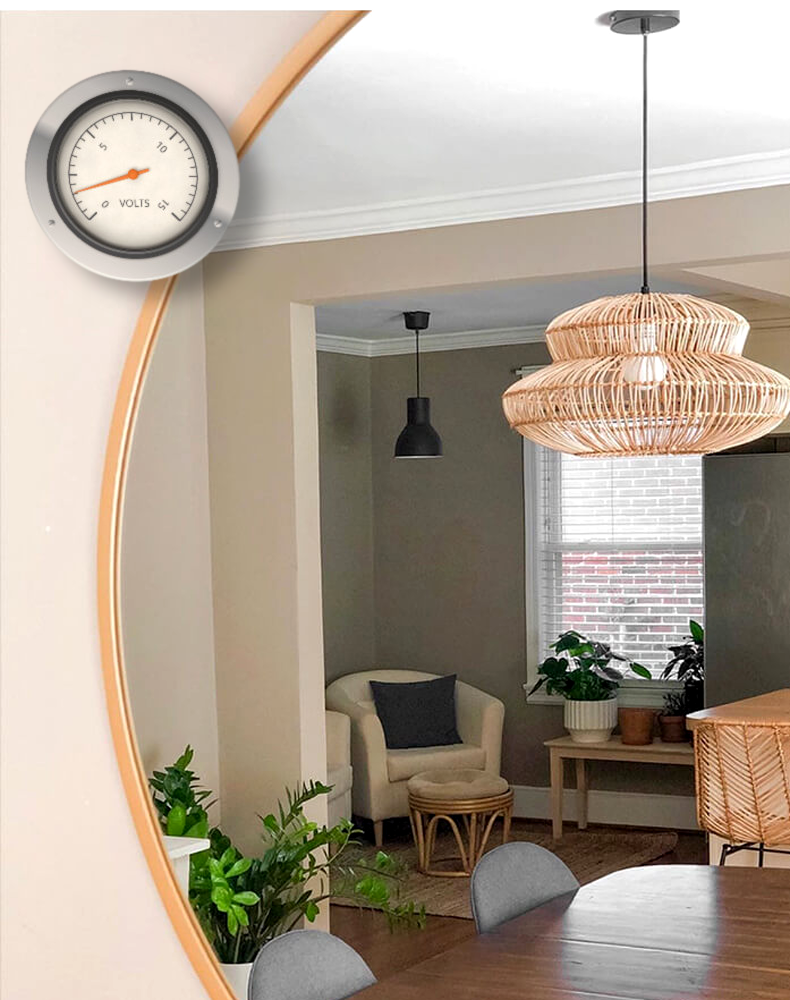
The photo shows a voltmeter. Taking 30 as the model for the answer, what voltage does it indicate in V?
1.5
